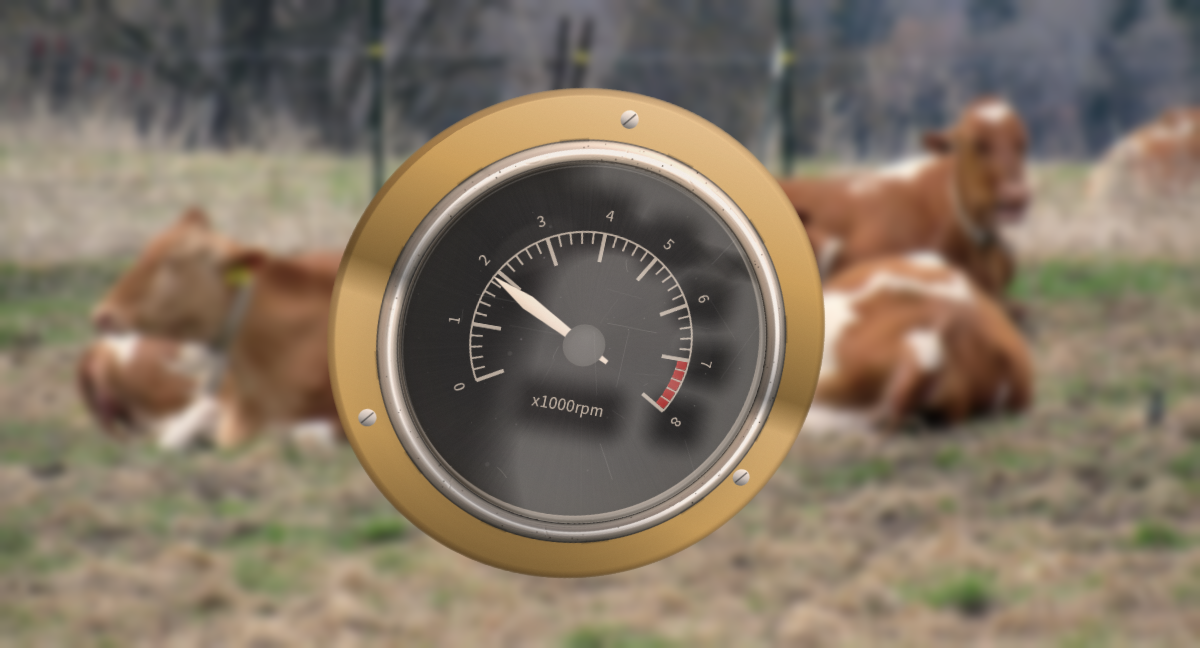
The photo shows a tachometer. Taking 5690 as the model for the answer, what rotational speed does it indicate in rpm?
1900
